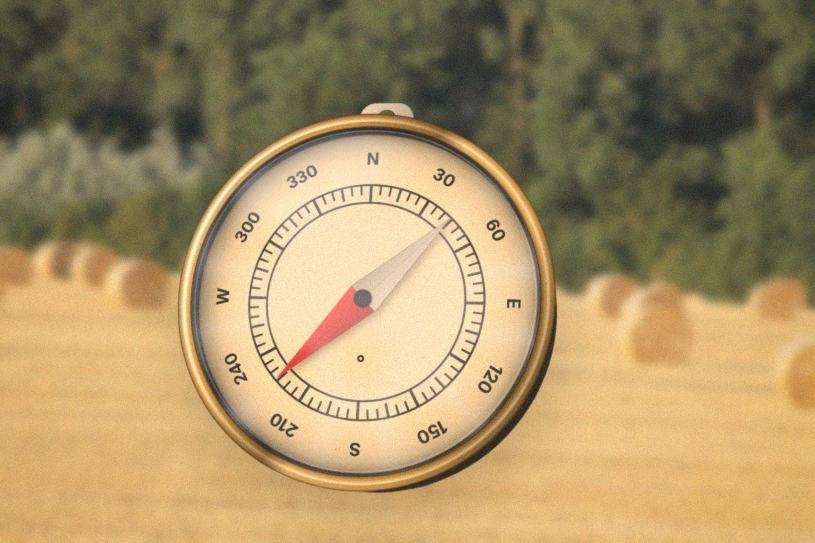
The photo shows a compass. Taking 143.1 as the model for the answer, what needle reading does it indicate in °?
225
